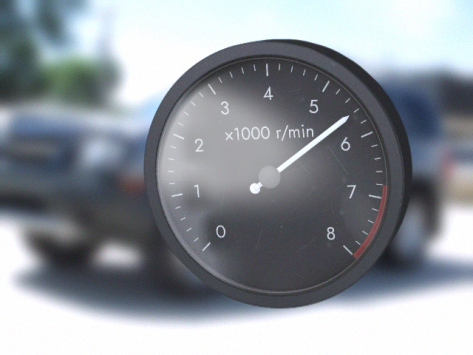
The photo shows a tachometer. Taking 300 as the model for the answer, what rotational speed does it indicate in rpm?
5600
